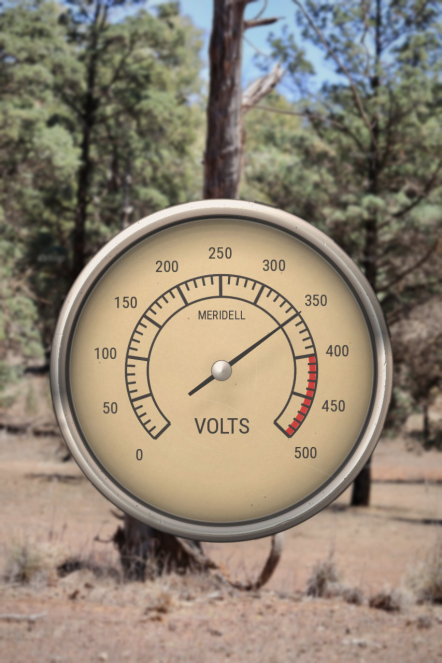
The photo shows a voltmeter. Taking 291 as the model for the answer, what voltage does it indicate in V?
350
